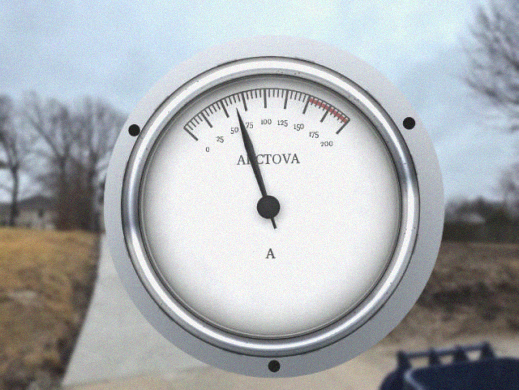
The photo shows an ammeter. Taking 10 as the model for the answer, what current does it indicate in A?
65
